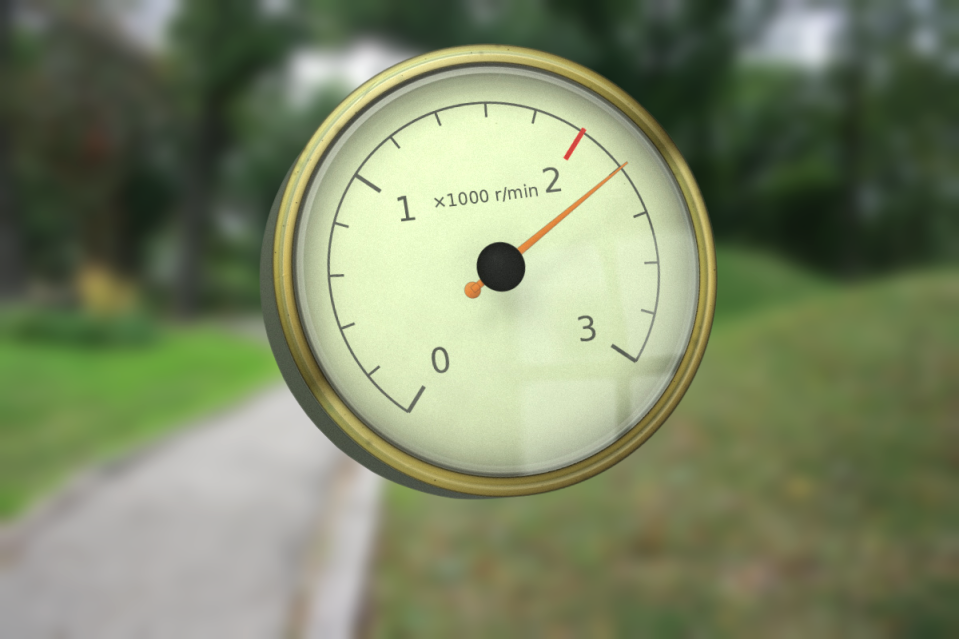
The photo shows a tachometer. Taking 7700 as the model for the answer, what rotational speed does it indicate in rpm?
2200
